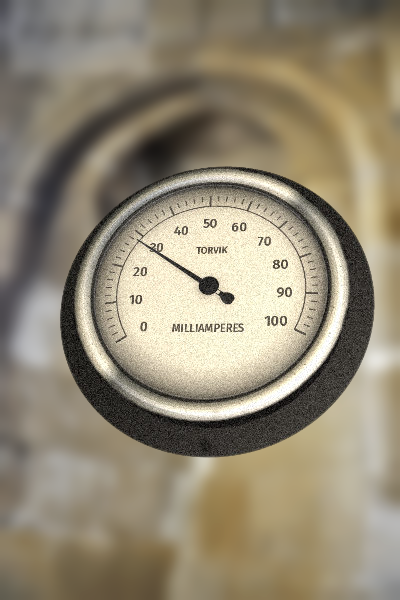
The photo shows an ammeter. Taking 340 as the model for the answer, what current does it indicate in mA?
28
